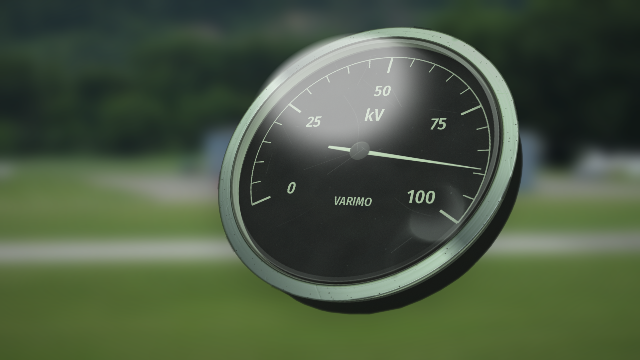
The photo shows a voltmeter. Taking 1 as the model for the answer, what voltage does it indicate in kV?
90
